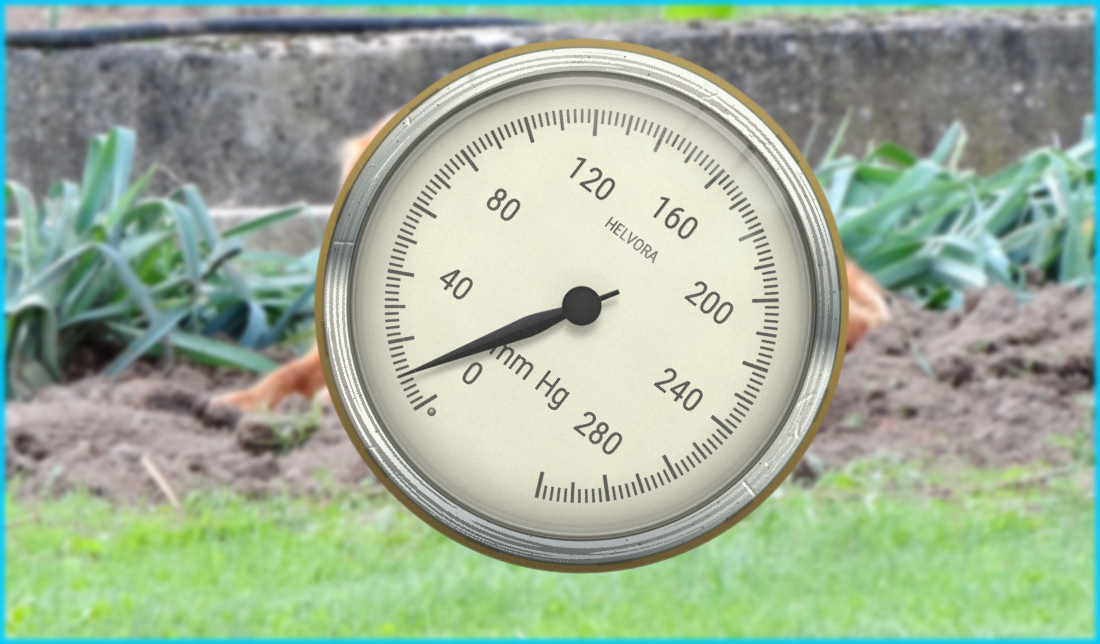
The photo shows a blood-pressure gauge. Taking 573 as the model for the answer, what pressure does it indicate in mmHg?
10
